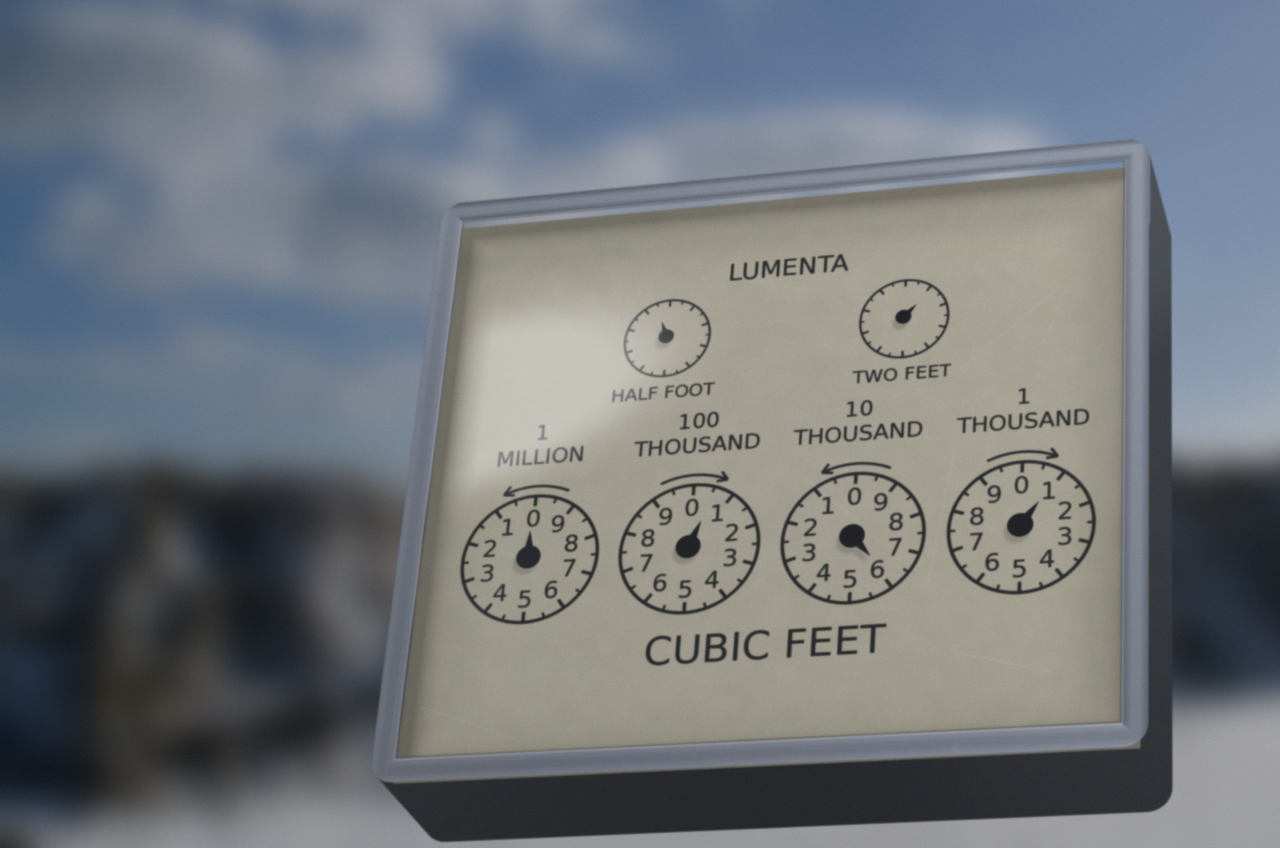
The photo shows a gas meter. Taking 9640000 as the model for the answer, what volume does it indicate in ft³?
6100
